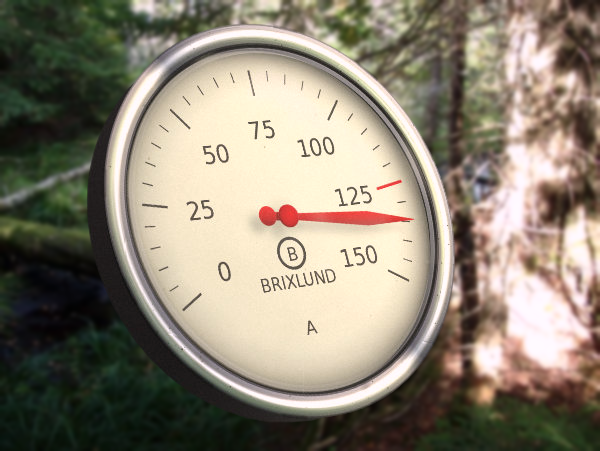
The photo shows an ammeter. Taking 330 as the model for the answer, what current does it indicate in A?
135
